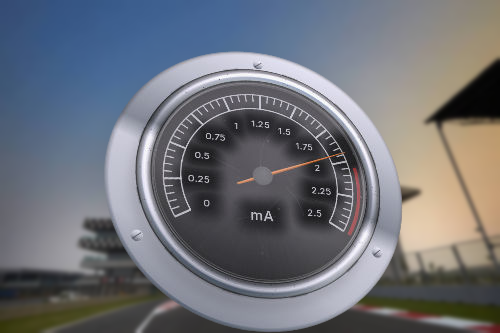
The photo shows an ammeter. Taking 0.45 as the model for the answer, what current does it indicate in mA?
1.95
